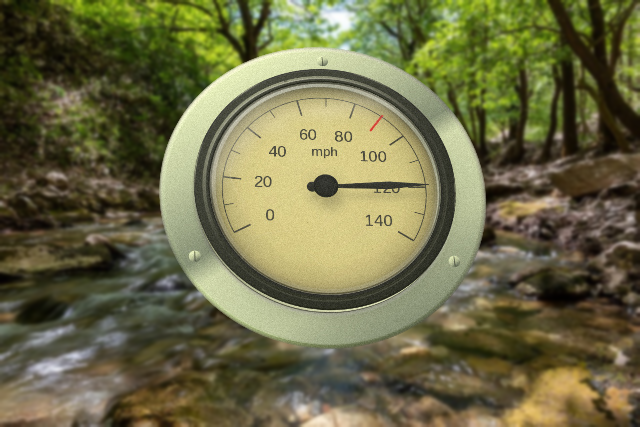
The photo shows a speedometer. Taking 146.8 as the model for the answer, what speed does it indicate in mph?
120
